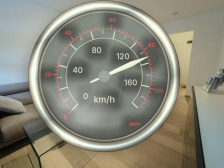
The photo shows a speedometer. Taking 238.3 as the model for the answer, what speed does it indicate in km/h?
135
